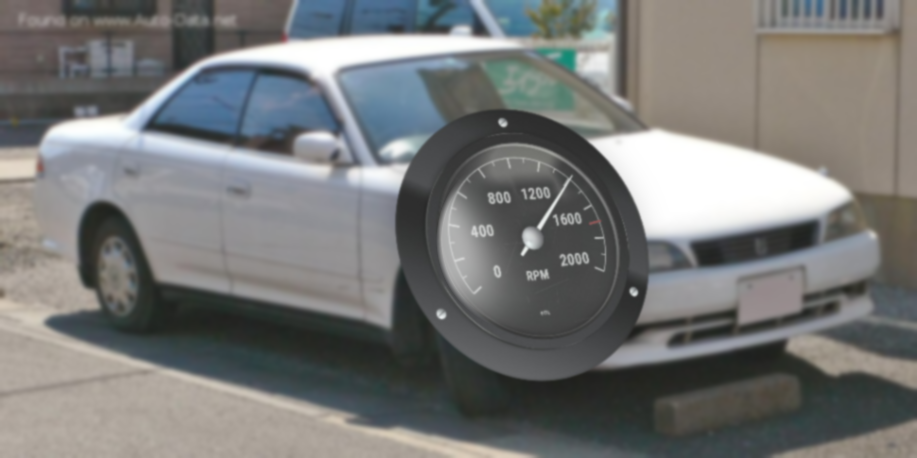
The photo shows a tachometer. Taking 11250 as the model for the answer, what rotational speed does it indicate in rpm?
1400
